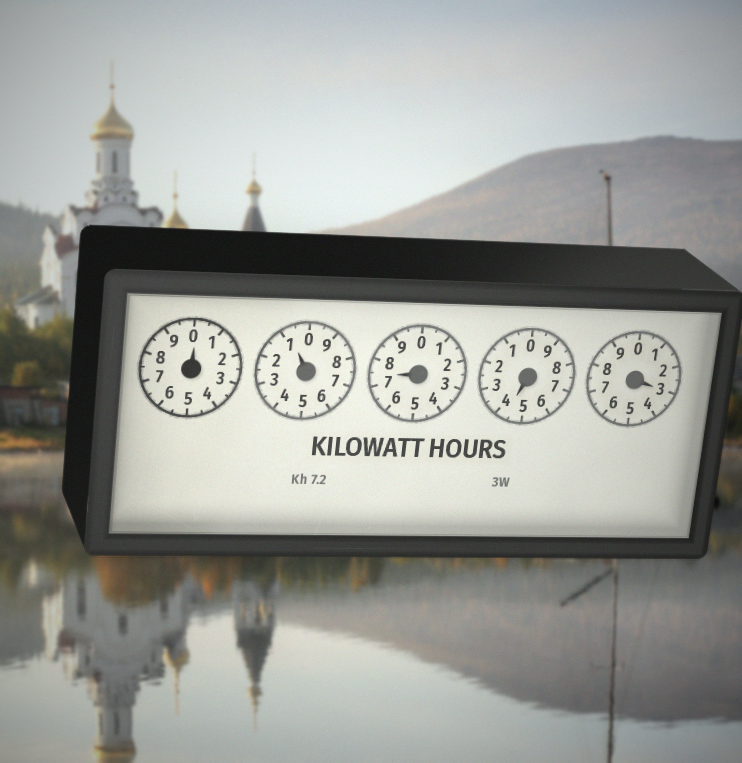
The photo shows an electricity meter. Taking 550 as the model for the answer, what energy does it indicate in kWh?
743
